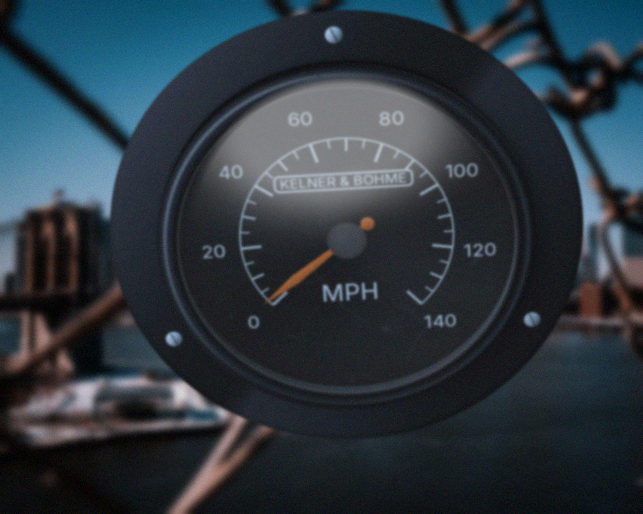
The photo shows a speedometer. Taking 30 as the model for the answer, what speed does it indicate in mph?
2.5
